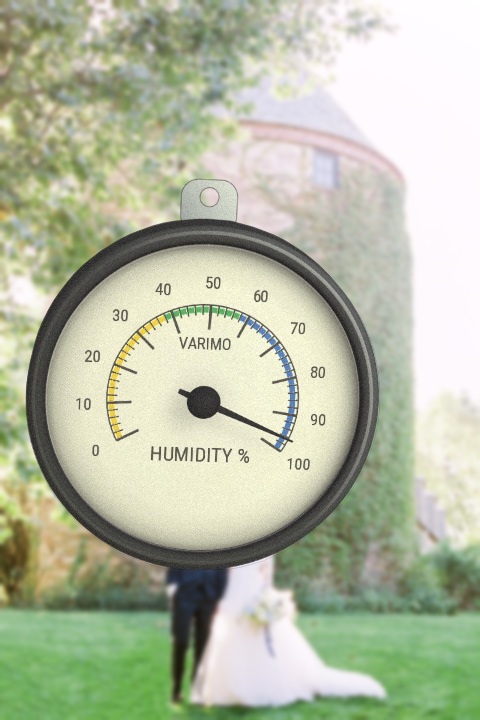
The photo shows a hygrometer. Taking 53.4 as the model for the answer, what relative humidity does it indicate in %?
96
